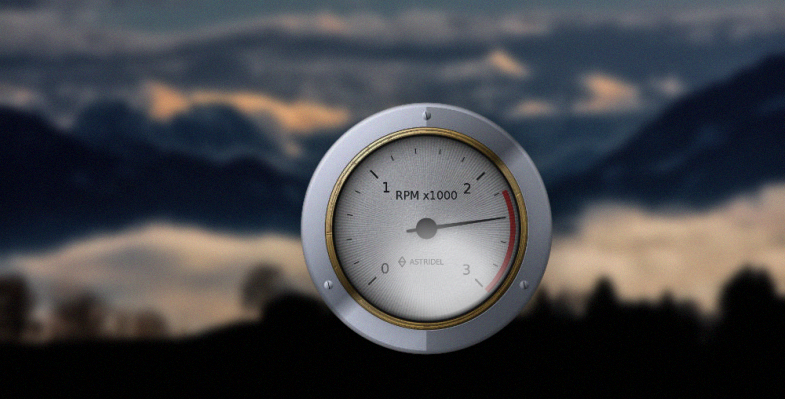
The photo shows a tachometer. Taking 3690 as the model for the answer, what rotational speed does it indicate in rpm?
2400
